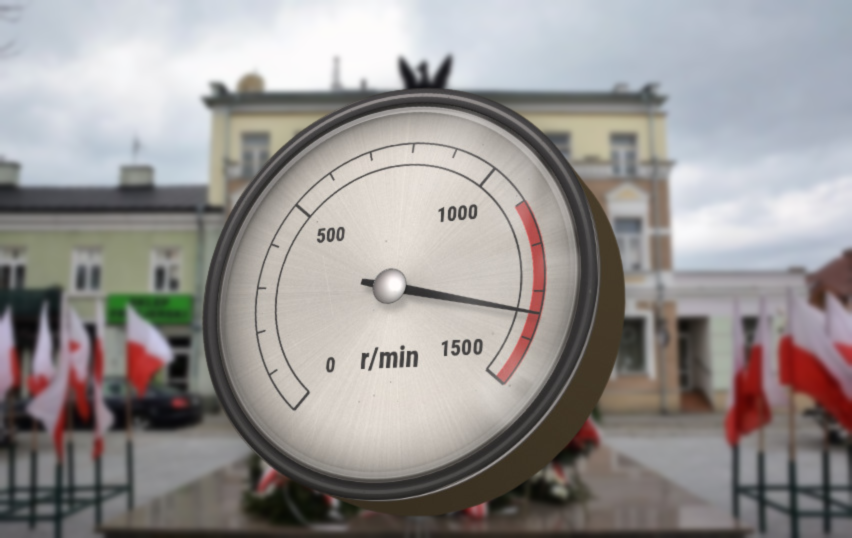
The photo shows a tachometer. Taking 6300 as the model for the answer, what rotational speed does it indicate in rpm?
1350
